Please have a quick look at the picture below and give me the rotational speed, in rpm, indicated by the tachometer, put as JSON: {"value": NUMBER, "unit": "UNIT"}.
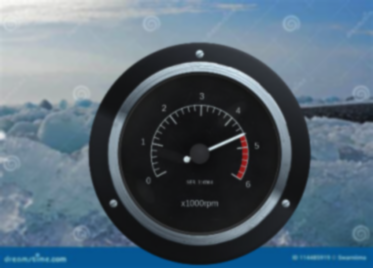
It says {"value": 4600, "unit": "rpm"}
